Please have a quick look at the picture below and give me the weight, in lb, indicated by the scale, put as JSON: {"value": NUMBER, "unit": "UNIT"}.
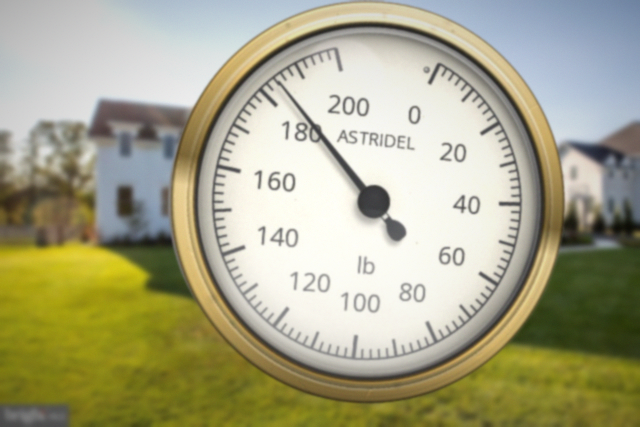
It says {"value": 184, "unit": "lb"}
